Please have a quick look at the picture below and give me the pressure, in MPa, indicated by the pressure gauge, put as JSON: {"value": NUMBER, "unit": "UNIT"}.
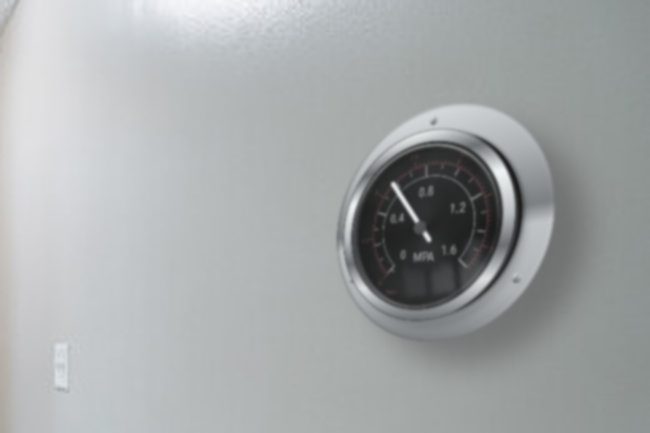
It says {"value": 0.6, "unit": "MPa"}
